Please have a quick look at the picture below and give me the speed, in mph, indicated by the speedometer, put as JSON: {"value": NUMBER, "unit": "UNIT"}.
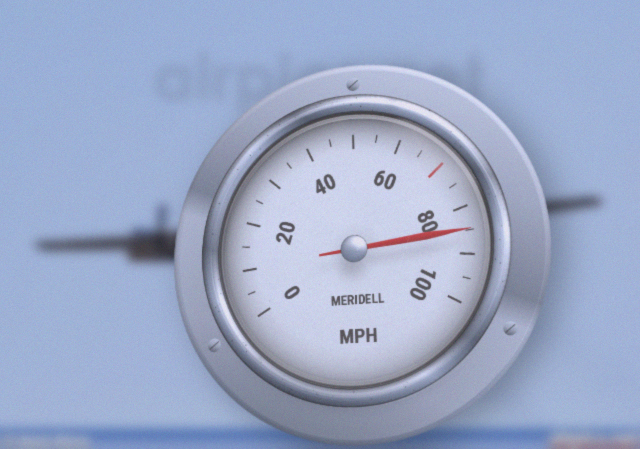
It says {"value": 85, "unit": "mph"}
